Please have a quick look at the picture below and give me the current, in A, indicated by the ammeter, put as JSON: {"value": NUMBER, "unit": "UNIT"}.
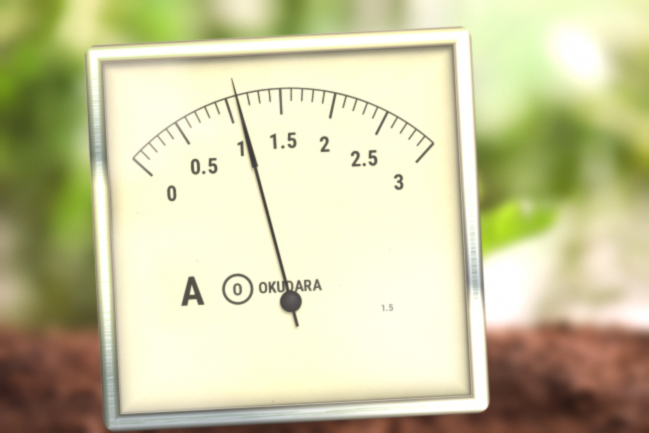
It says {"value": 1.1, "unit": "A"}
